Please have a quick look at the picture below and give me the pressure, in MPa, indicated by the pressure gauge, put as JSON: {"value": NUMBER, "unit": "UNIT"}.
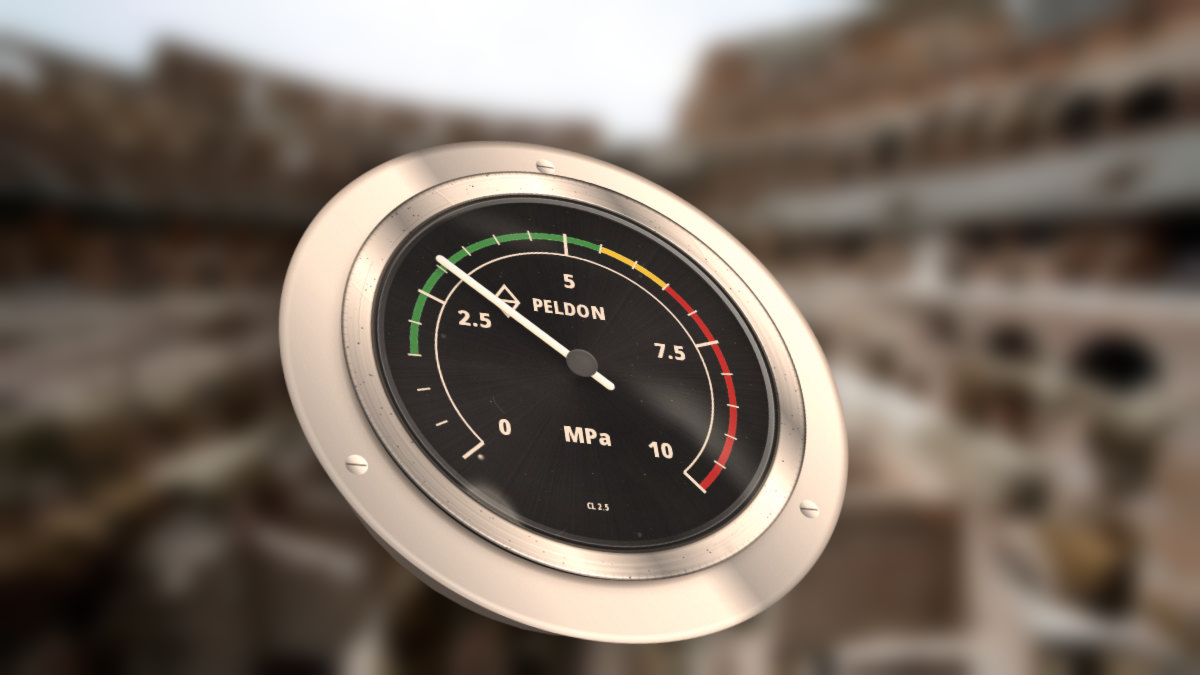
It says {"value": 3, "unit": "MPa"}
